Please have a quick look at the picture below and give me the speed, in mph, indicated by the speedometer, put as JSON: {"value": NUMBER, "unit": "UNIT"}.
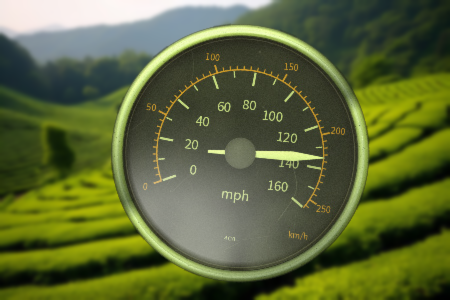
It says {"value": 135, "unit": "mph"}
